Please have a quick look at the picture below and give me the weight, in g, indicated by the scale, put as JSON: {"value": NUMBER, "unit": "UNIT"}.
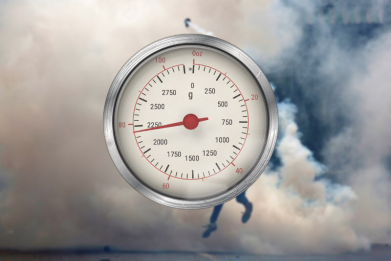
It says {"value": 2200, "unit": "g"}
